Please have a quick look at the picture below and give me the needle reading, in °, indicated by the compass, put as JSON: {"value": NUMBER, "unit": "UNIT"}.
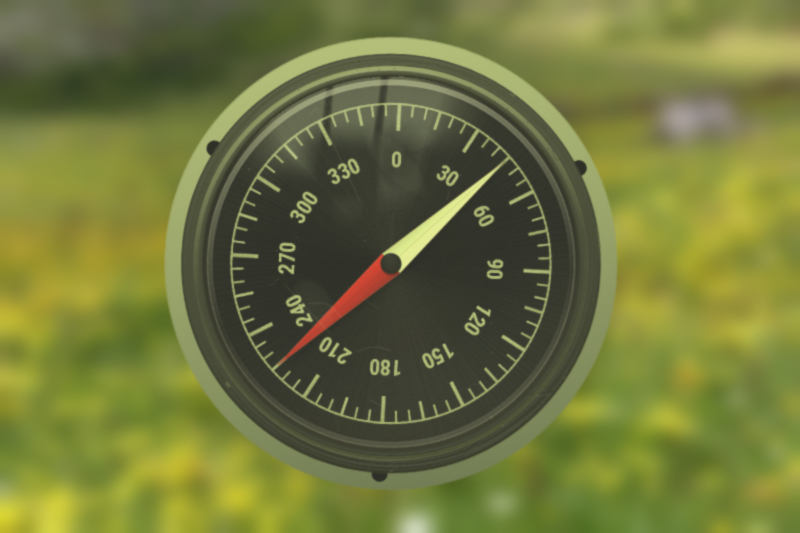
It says {"value": 225, "unit": "°"}
